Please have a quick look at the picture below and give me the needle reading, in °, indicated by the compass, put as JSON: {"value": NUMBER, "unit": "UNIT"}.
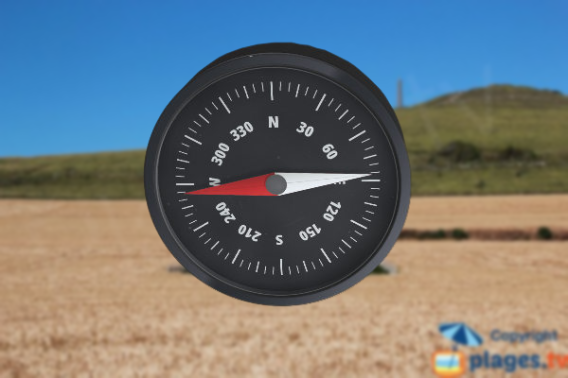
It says {"value": 265, "unit": "°"}
